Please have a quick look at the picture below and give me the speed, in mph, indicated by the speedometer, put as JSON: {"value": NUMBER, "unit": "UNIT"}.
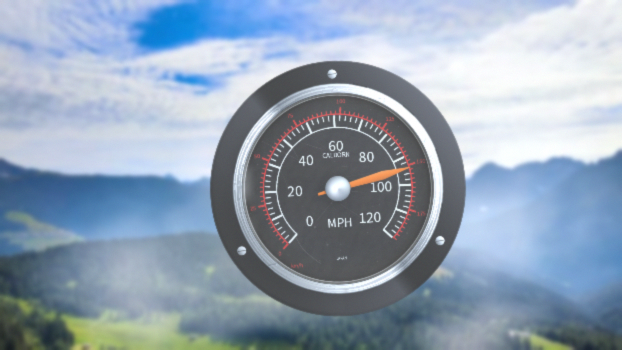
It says {"value": 94, "unit": "mph"}
